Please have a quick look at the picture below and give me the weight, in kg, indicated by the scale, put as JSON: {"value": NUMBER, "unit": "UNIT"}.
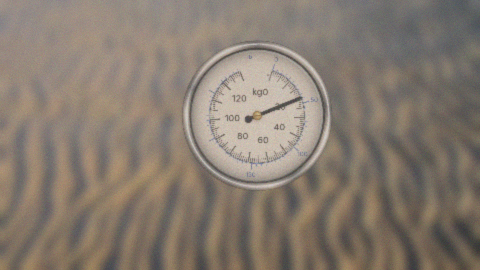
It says {"value": 20, "unit": "kg"}
